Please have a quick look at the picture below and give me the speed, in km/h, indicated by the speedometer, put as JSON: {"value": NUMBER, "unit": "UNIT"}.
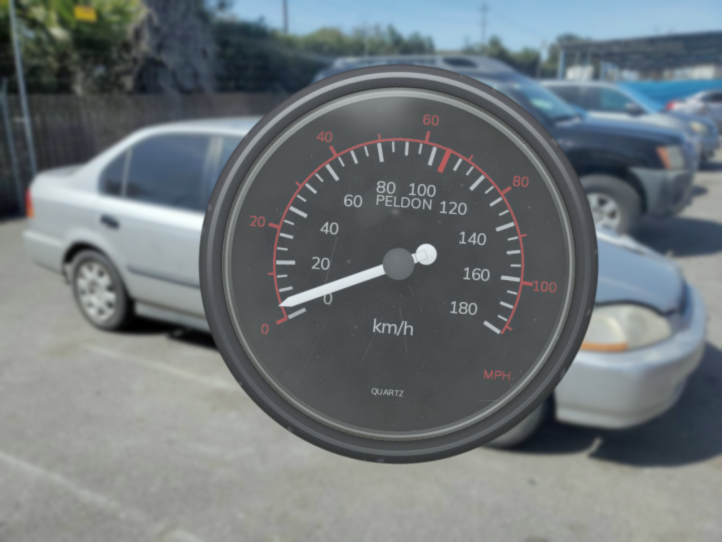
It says {"value": 5, "unit": "km/h"}
